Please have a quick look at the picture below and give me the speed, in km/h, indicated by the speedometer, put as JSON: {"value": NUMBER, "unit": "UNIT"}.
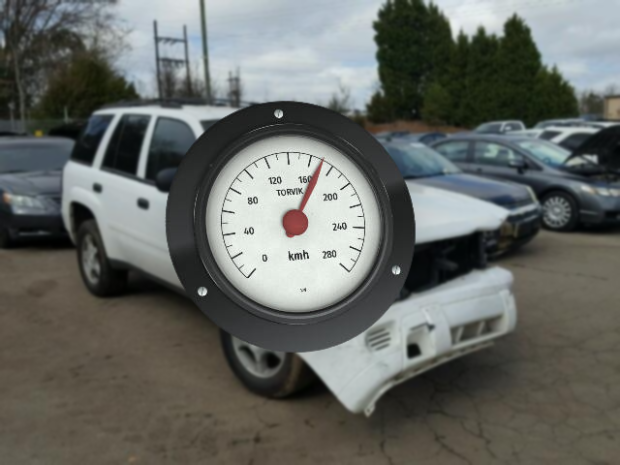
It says {"value": 170, "unit": "km/h"}
